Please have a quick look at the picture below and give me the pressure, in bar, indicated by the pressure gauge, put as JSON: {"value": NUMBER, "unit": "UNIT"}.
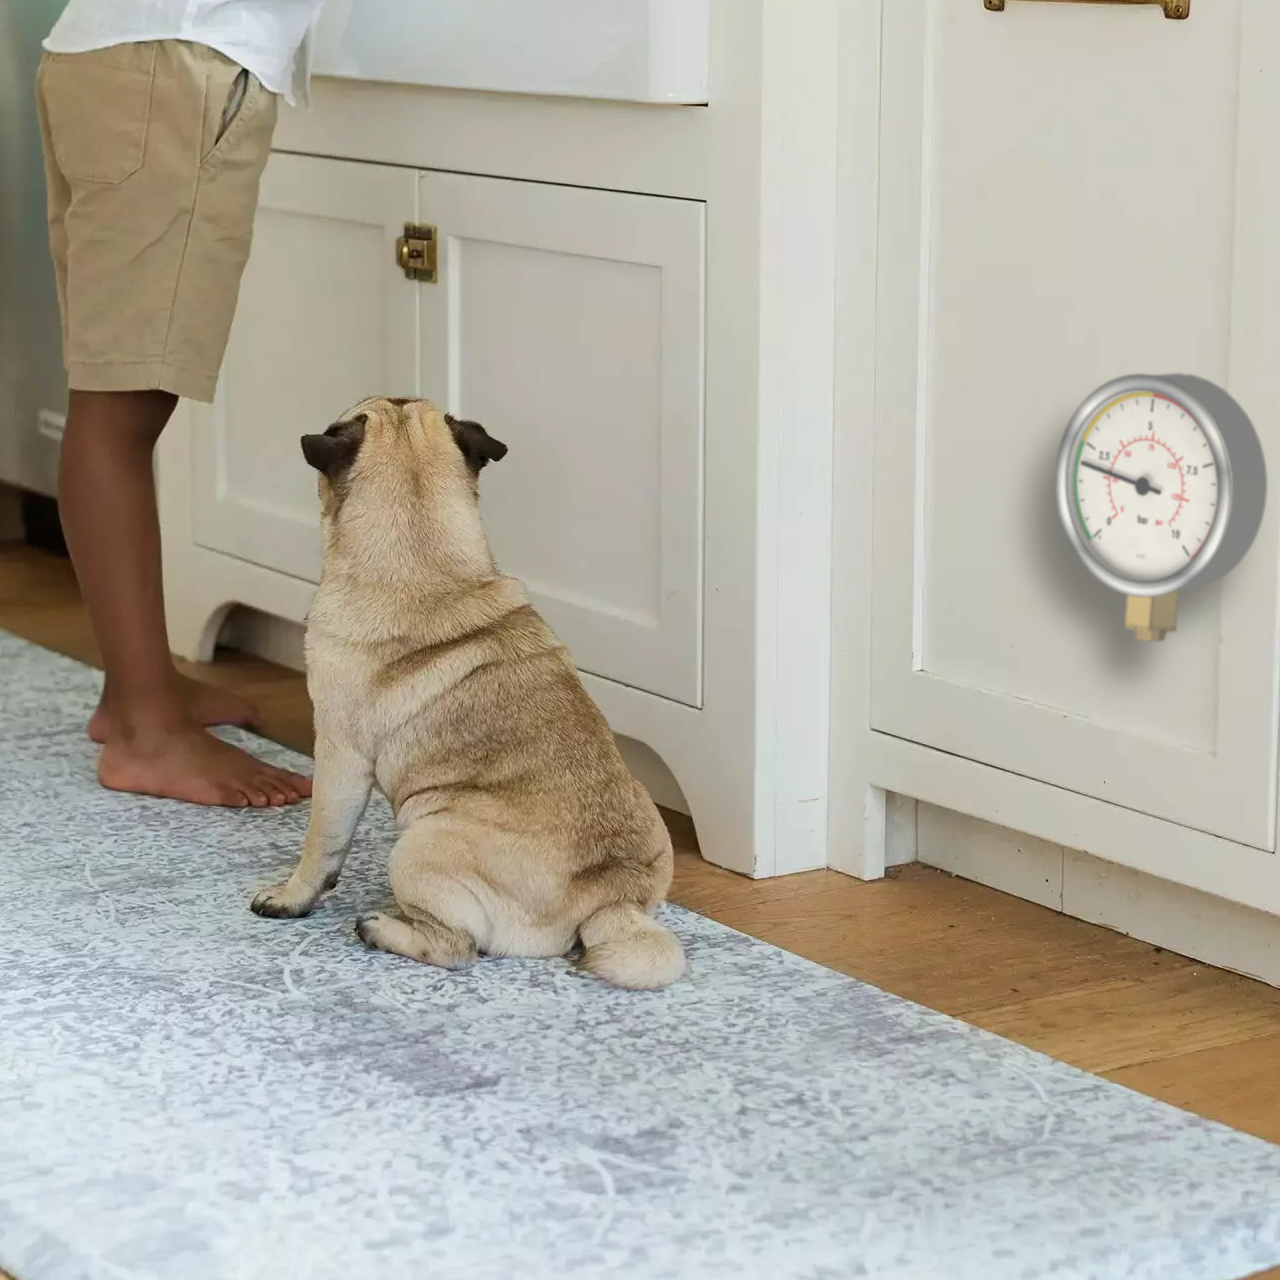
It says {"value": 2, "unit": "bar"}
